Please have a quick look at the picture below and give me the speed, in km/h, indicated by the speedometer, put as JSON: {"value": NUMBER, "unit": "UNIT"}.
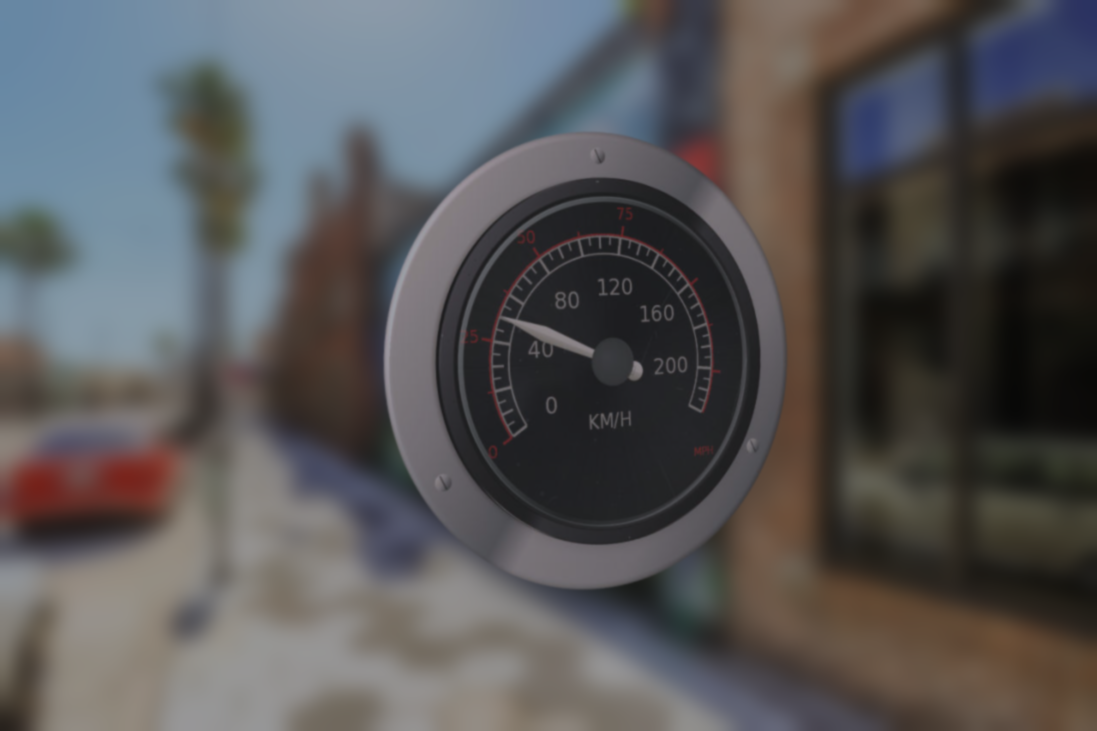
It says {"value": 50, "unit": "km/h"}
